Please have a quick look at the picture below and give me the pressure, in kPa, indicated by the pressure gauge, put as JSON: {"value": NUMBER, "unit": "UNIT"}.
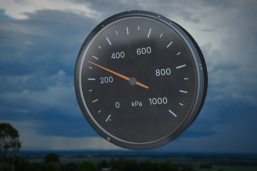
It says {"value": 275, "unit": "kPa"}
